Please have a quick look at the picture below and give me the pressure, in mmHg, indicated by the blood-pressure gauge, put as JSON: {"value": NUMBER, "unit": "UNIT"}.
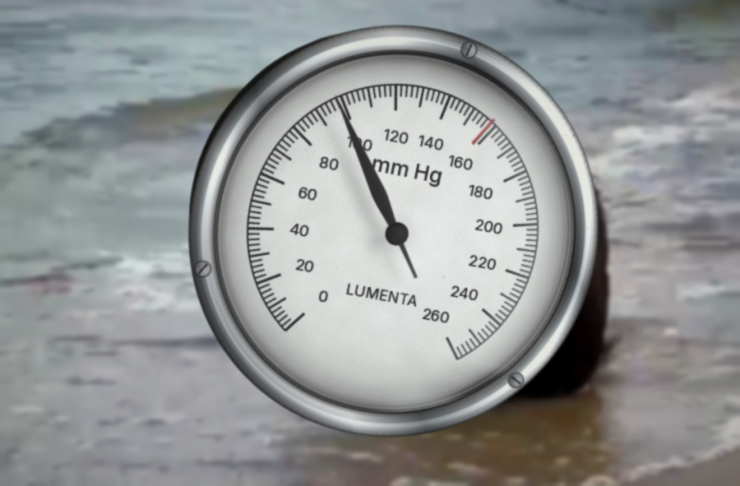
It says {"value": 98, "unit": "mmHg"}
